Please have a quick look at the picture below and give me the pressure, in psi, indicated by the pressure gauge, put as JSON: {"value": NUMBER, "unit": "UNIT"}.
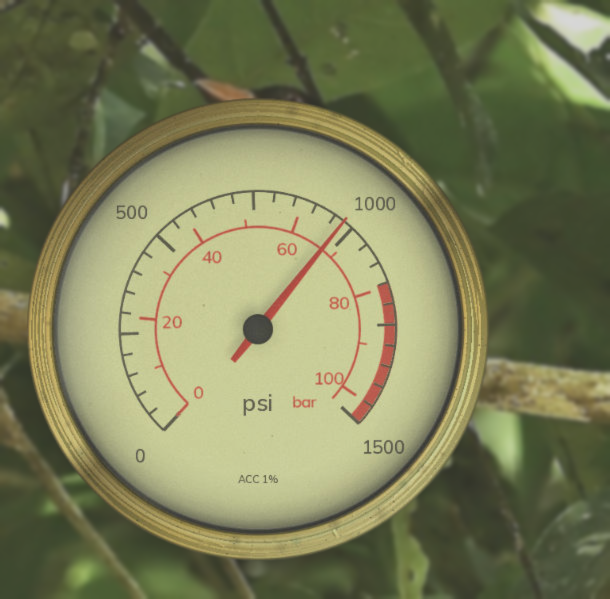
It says {"value": 975, "unit": "psi"}
